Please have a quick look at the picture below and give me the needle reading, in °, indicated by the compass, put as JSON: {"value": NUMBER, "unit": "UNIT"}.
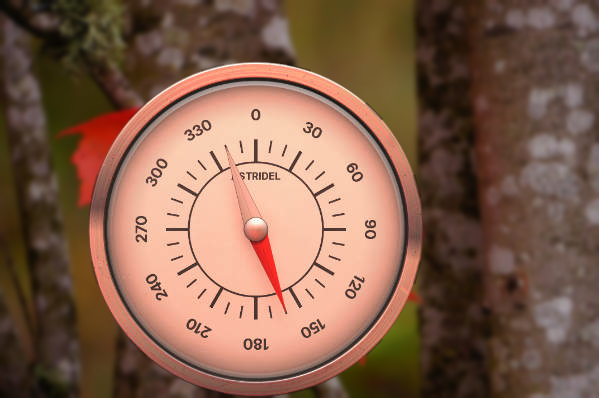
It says {"value": 160, "unit": "°"}
